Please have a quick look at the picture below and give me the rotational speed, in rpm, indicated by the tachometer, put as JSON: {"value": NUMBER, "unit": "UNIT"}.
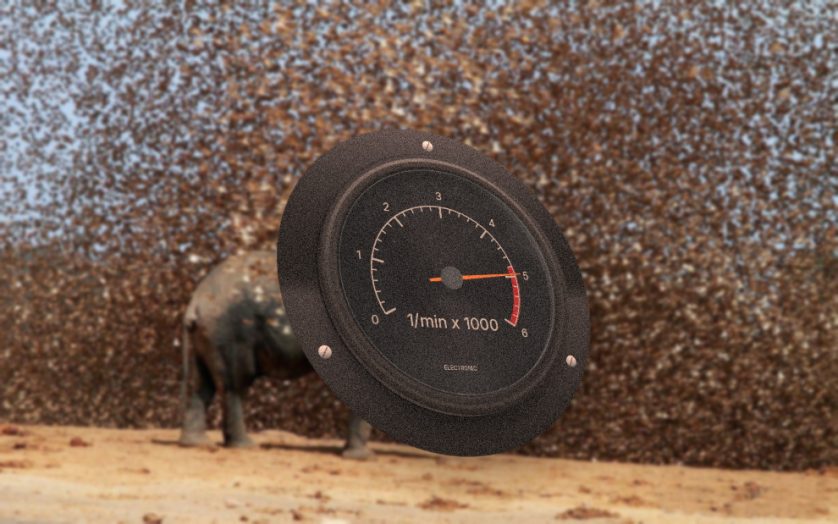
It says {"value": 5000, "unit": "rpm"}
